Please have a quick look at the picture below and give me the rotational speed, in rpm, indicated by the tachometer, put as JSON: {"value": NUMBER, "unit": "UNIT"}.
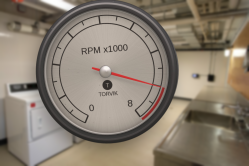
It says {"value": 7000, "unit": "rpm"}
